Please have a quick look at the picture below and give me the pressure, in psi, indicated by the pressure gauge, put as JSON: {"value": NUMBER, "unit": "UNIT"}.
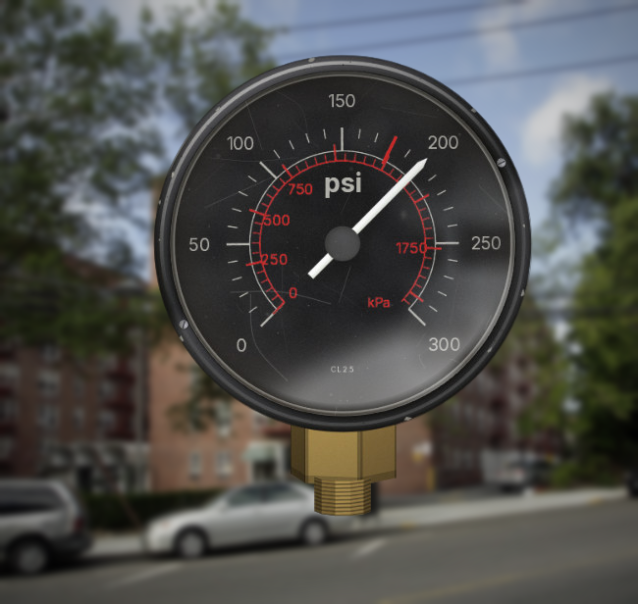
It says {"value": 200, "unit": "psi"}
